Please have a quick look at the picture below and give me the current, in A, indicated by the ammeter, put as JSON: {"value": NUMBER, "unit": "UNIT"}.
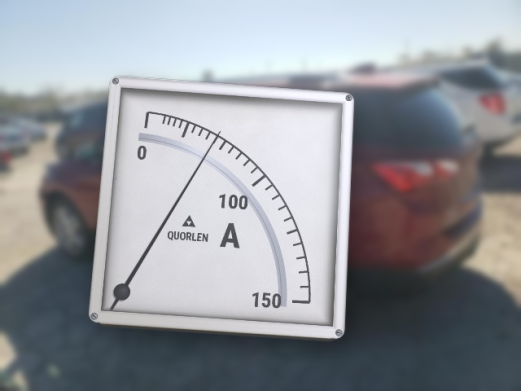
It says {"value": 70, "unit": "A"}
